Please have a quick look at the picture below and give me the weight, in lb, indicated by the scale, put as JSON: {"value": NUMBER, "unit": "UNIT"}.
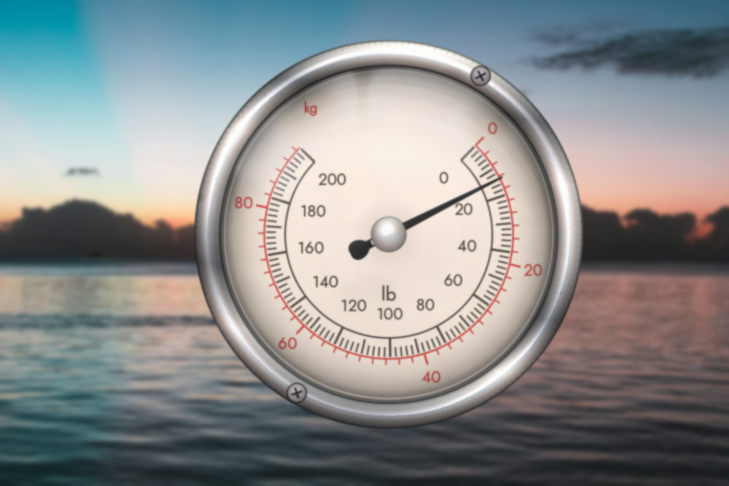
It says {"value": 14, "unit": "lb"}
